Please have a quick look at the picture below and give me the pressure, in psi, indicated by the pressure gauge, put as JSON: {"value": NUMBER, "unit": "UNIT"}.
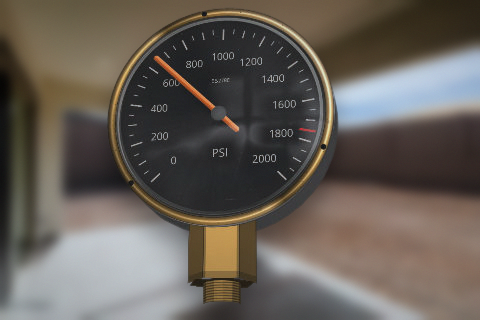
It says {"value": 650, "unit": "psi"}
